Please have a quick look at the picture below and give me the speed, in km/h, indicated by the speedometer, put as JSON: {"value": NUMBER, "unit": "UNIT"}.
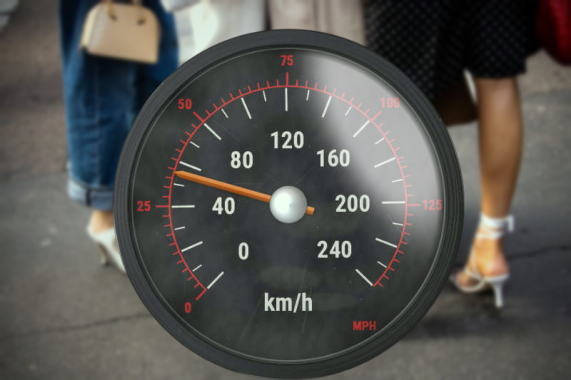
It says {"value": 55, "unit": "km/h"}
